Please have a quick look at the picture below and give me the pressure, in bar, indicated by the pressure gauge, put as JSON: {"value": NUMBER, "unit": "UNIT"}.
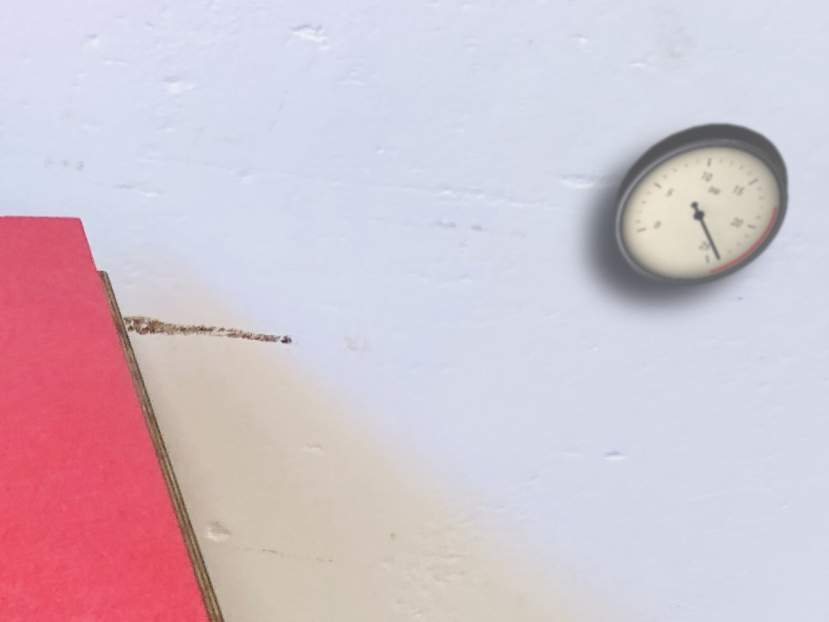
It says {"value": 24, "unit": "bar"}
